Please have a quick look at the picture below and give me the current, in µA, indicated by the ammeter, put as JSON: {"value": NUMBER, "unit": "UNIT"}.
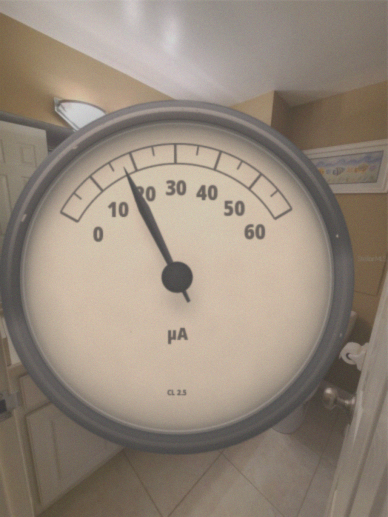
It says {"value": 17.5, "unit": "µA"}
